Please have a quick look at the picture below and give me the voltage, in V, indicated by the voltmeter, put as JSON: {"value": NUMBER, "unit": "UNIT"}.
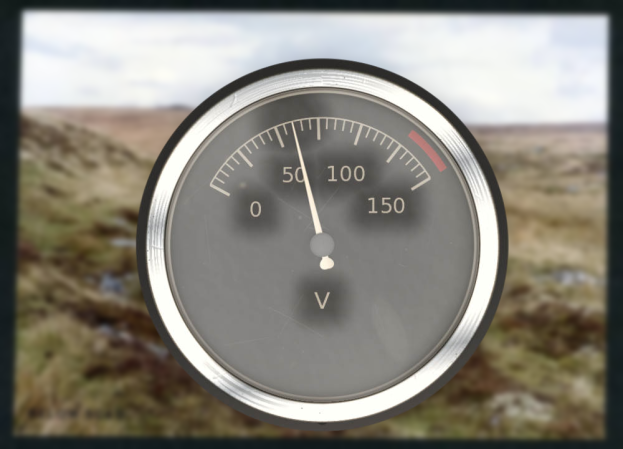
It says {"value": 60, "unit": "V"}
